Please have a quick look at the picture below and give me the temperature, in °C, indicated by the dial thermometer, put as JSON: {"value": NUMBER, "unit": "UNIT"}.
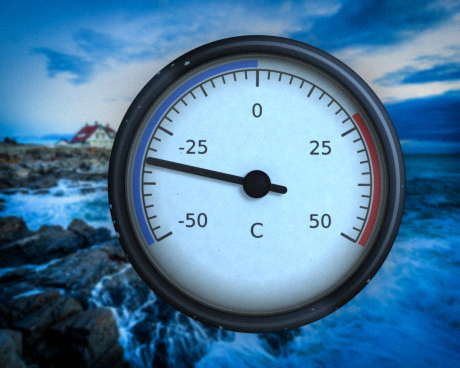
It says {"value": -32.5, "unit": "°C"}
